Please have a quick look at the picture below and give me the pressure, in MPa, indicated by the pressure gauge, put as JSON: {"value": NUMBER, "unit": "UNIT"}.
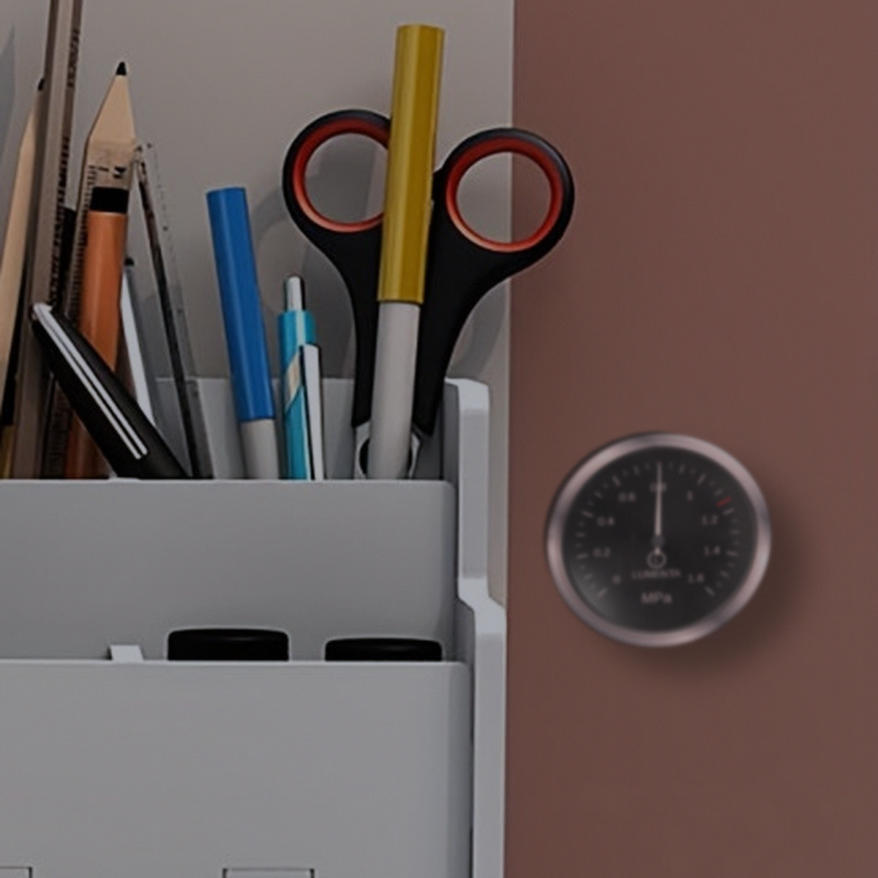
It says {"value": 0.8, "unit": "MPa"}
